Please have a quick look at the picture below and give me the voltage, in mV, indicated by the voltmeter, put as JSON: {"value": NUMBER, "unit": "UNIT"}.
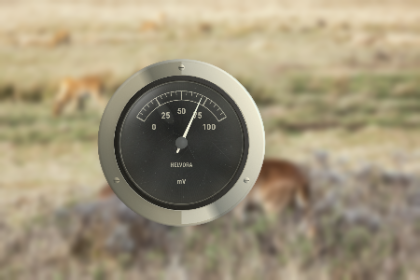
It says {"value": 70, "unit": "mV"}
